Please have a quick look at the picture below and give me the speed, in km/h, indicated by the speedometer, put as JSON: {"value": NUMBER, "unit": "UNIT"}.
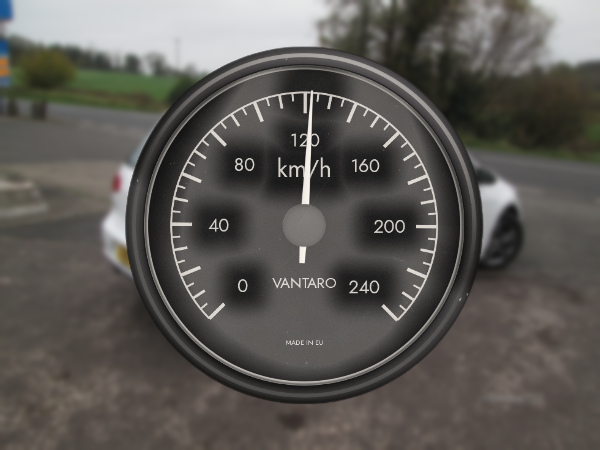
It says {"value": 122.5, "unit": "km/h"}
